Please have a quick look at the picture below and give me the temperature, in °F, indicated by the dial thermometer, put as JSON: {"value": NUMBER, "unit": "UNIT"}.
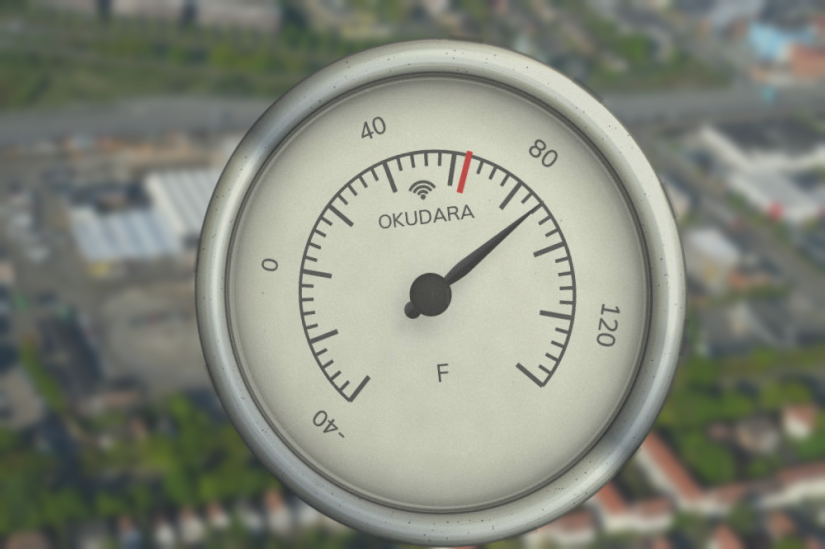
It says {"value": 88, "unit": "°F"}
